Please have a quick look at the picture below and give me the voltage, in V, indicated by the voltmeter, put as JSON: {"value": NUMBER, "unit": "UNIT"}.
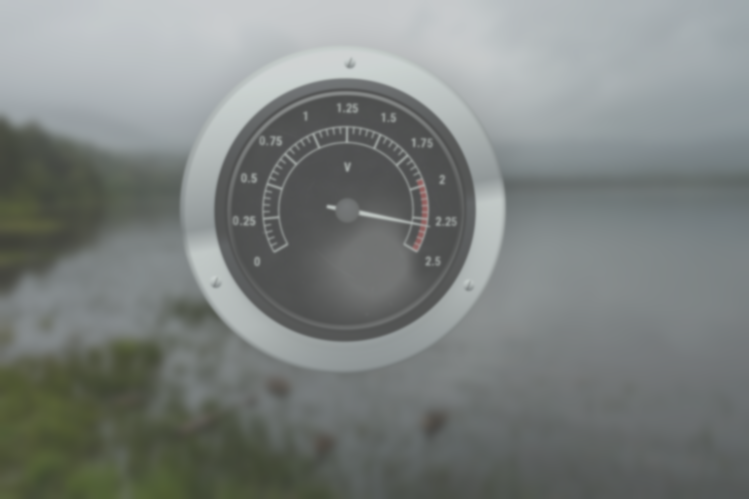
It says {"value": 2.3, "unit": "V"}
